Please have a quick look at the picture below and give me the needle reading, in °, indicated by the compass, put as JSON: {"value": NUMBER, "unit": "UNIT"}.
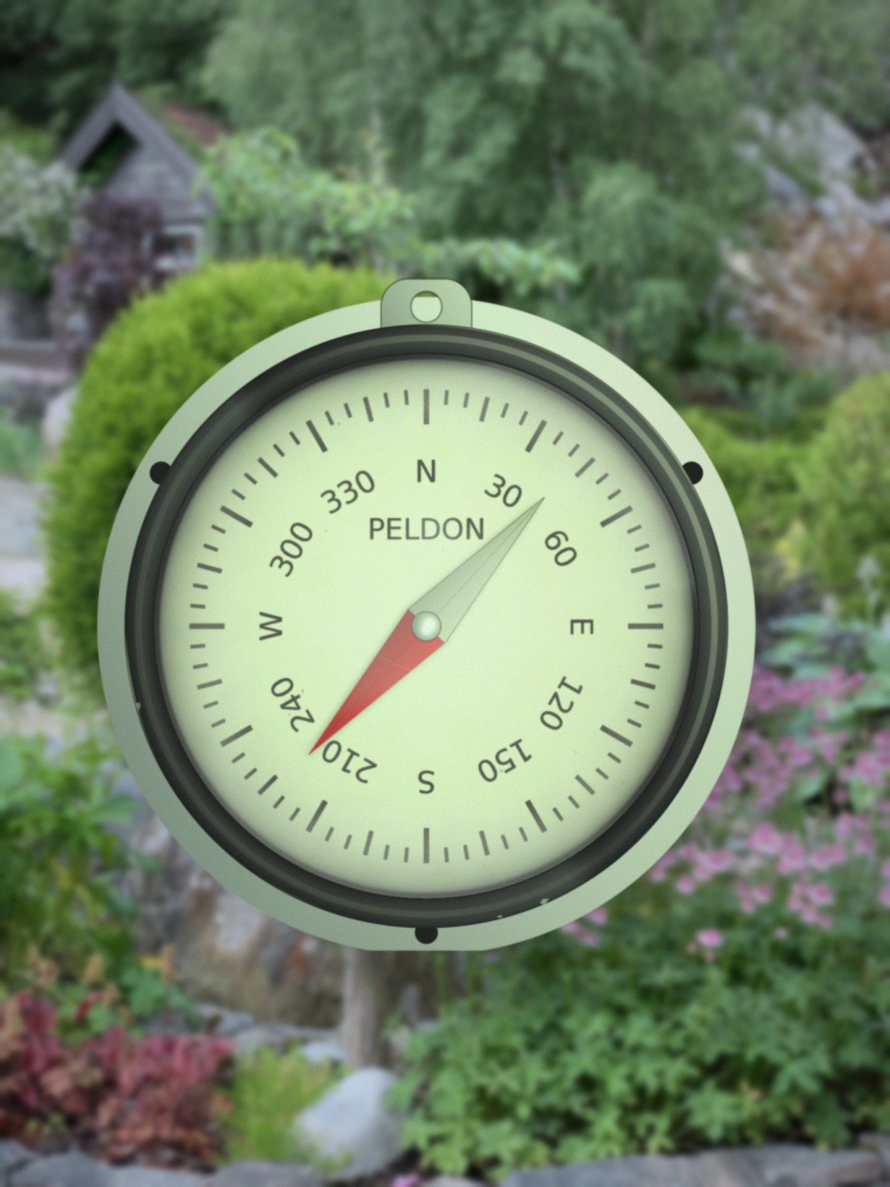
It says {"value": 222.5, "unit": "°"}
